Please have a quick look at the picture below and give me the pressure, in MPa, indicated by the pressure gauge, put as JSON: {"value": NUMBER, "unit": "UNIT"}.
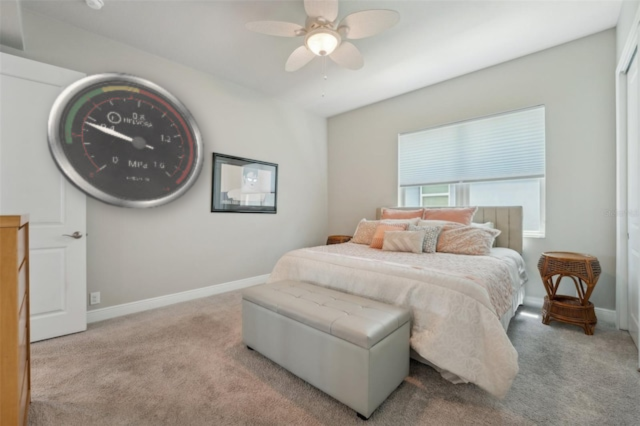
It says {"value": 0.35, "unit": "MPa"}
